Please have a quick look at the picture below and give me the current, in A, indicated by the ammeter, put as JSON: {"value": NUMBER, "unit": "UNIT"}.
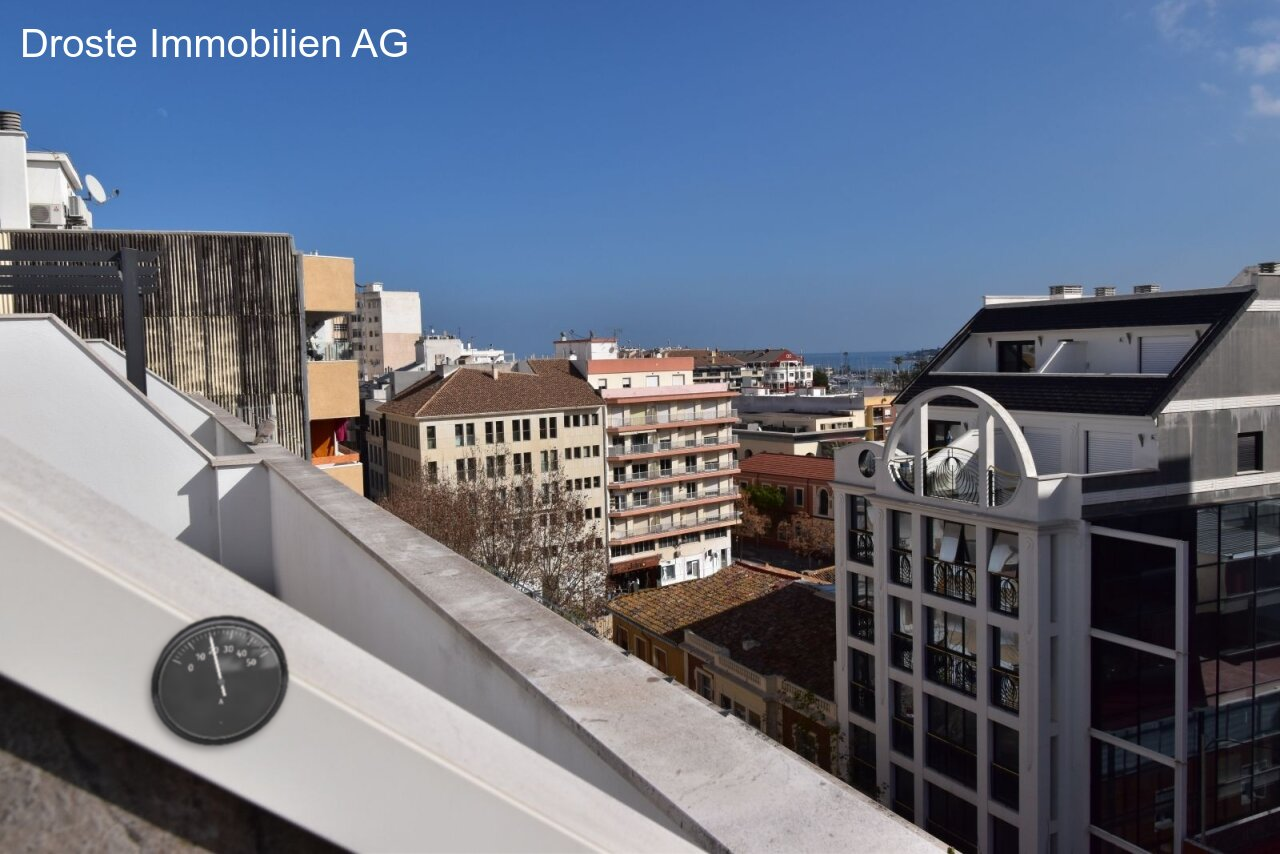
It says {"value": 20, "unit": "A"}
